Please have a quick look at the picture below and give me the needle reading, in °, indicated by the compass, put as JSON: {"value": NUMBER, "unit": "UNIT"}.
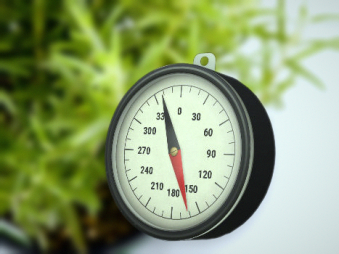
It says {"value": 160, "unit": "°"}
